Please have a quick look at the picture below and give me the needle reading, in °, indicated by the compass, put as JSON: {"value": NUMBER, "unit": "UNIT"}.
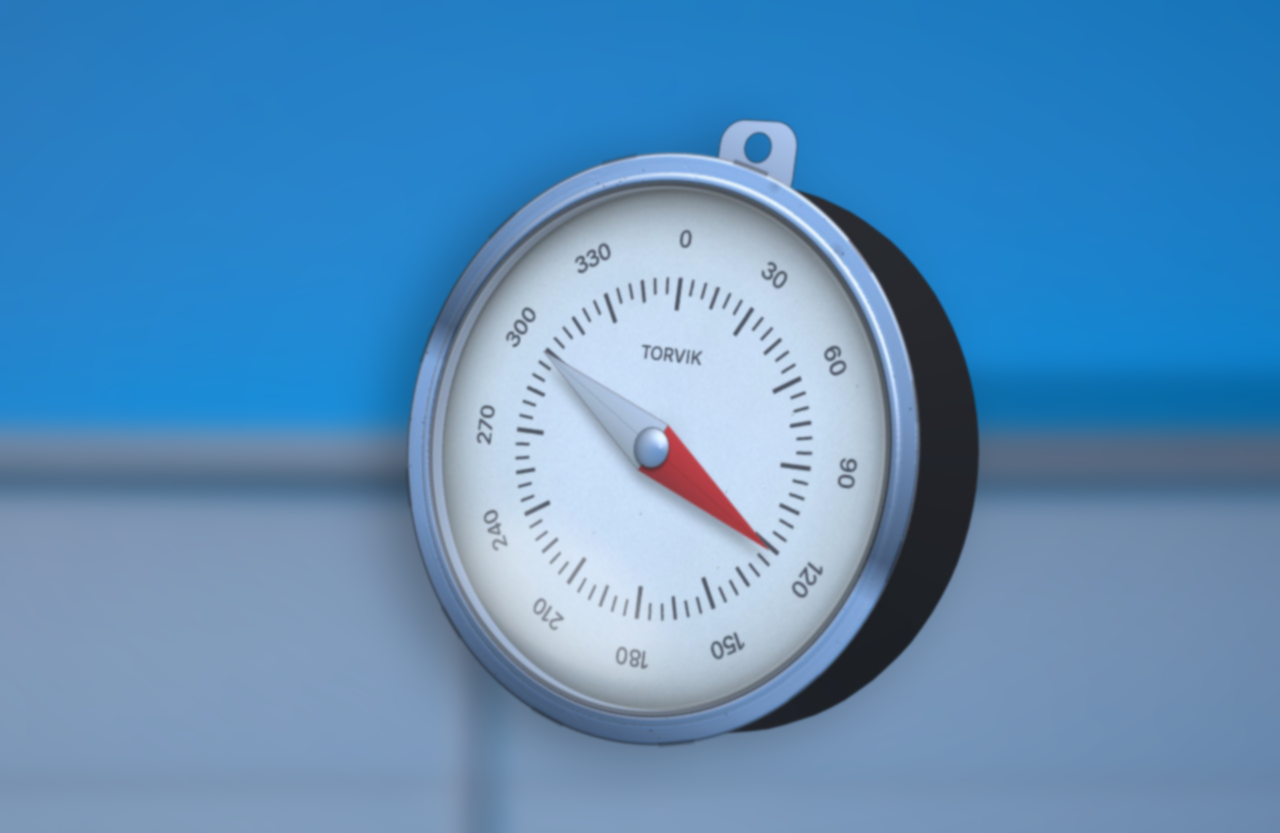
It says {"value": 120, "unit": "°"}
